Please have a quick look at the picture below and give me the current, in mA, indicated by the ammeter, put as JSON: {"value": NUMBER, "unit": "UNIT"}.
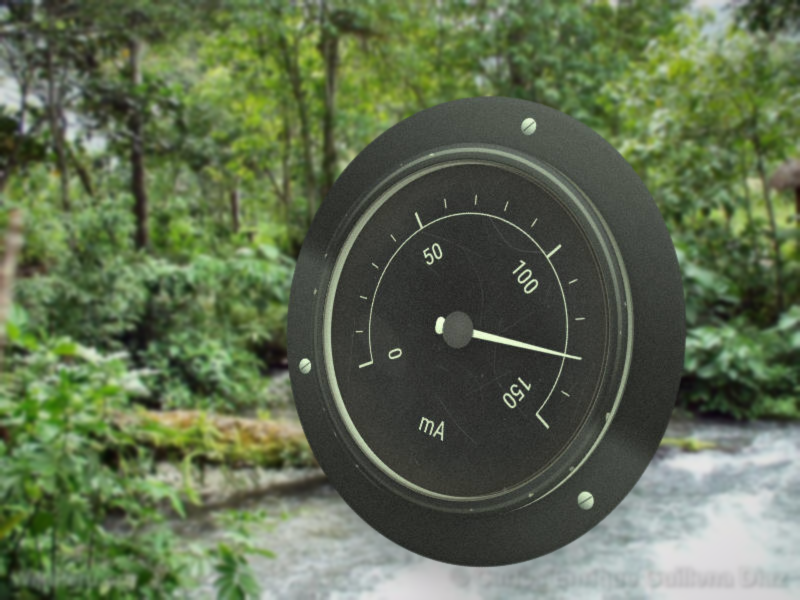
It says {"value": 130, "unit": "mA"}
